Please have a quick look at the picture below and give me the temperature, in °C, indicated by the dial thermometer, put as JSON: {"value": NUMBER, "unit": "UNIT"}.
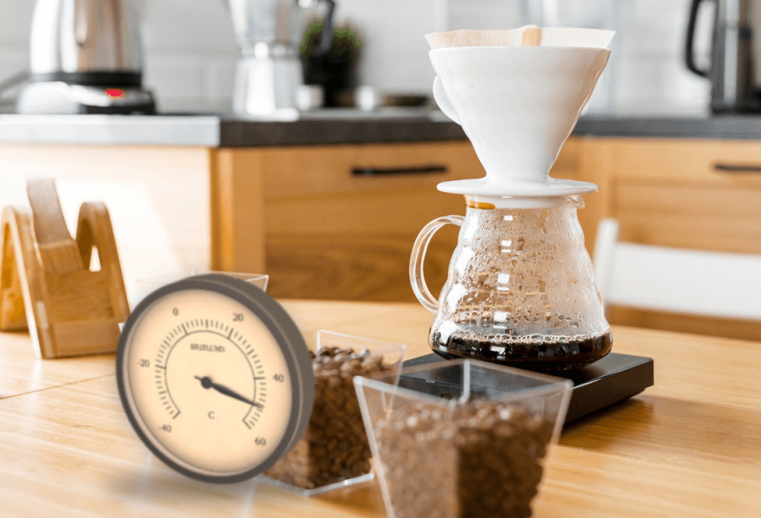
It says {"value": 50, "unit": "°C"}
